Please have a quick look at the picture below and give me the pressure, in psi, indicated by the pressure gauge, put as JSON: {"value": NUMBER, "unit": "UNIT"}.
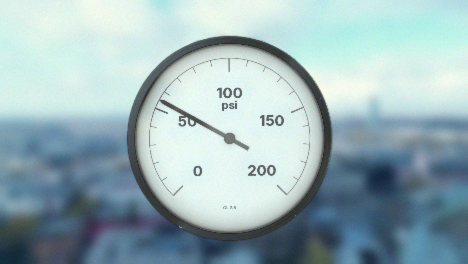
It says {"value": 55, "unit": "psi"}
